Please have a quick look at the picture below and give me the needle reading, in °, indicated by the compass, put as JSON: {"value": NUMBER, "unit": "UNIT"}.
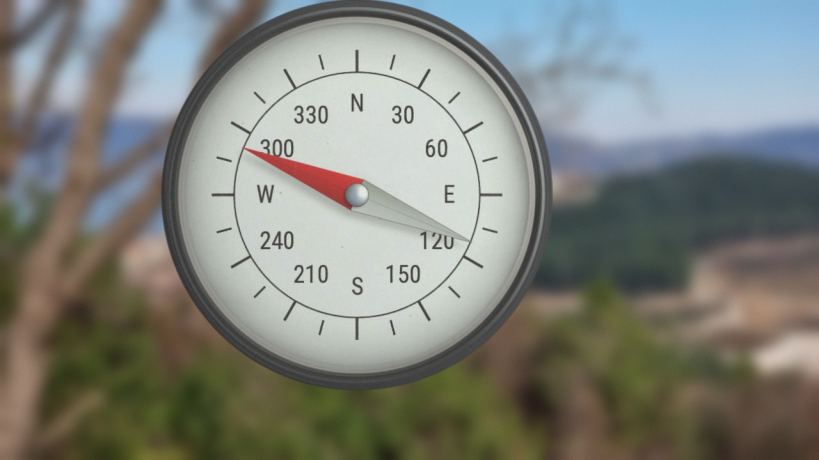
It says {"value": 292.5, "unit": "°"}
